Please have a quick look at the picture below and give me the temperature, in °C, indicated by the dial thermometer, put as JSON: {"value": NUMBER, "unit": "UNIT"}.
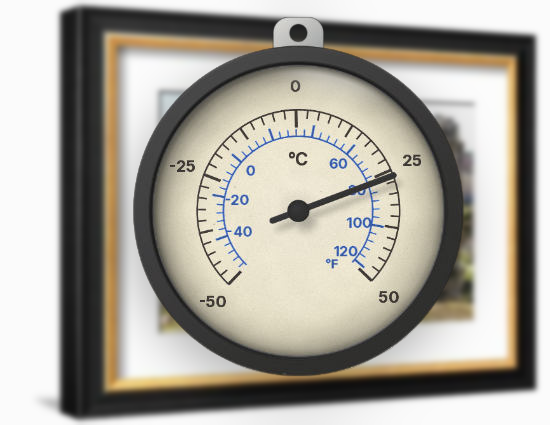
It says {"value": 26.25, "unit": "°C"}
